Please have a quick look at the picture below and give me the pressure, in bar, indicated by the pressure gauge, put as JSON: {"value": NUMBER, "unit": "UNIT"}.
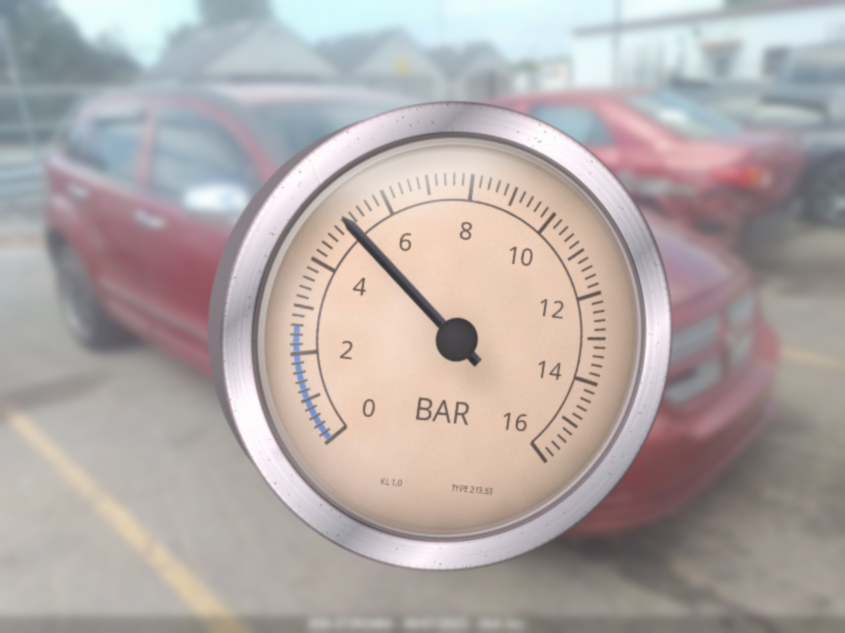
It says {"value": 5, "unit": "bar"}
